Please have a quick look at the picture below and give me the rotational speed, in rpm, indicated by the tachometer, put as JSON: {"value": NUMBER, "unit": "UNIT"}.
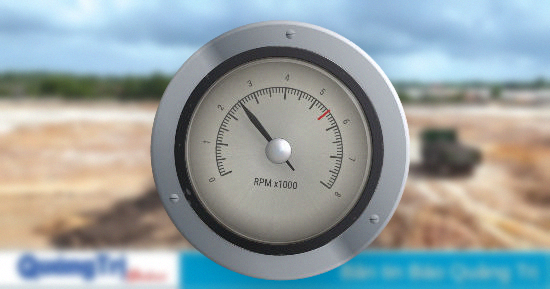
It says {"value": 2500, "unit": "rpm"}
